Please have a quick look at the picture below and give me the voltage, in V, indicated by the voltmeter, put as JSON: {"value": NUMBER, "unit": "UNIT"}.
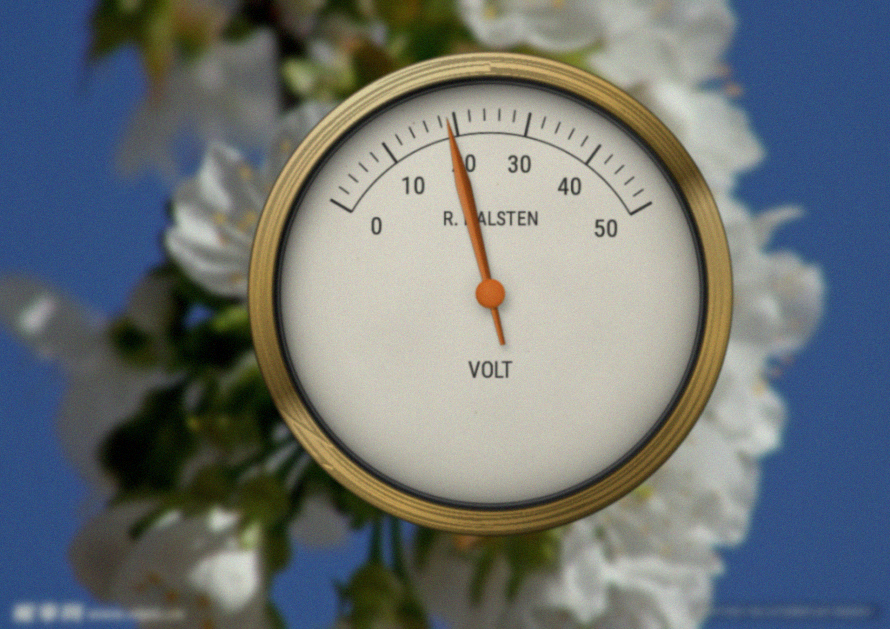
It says {"value": 19, "unit": "V"}
